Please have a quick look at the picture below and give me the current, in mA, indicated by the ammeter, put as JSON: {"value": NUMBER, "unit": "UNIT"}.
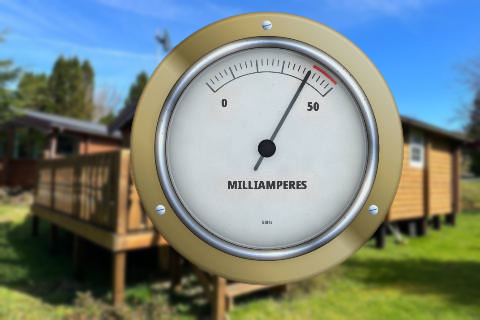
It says {"value": 40, "unit": "mA"}
